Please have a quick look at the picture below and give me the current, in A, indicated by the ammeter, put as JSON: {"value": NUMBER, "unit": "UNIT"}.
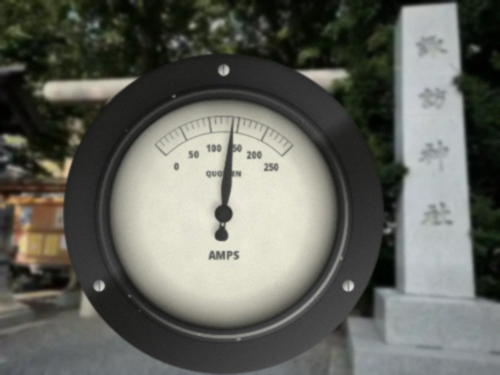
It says {"value": 140, "unit": "A"}
